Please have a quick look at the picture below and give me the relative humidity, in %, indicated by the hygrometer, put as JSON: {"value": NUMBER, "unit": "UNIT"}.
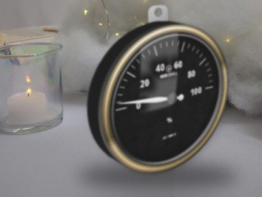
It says {"value": 4, "unit": "%"}
